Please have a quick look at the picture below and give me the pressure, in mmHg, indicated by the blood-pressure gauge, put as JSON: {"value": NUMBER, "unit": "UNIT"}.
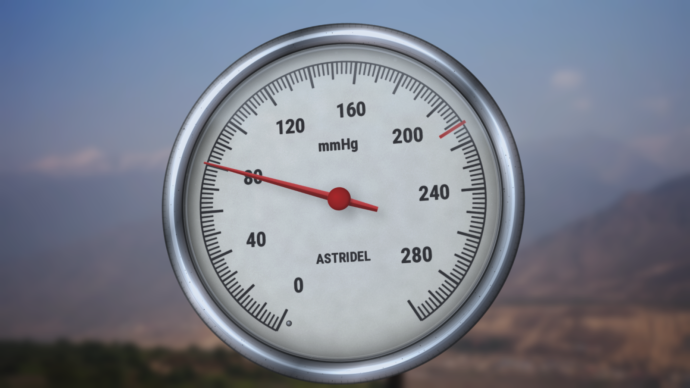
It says {"value": 80, "unit": "mmHg"}
